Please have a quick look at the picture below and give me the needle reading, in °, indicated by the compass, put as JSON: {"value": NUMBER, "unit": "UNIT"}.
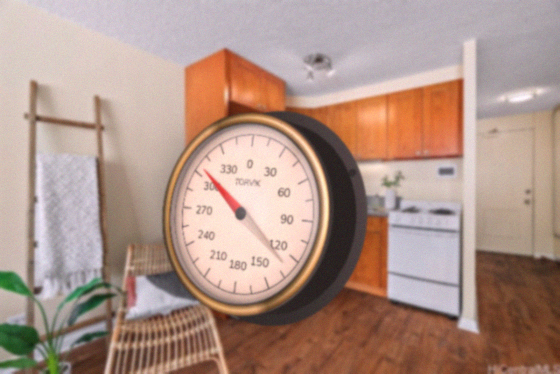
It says {"value": 307.5, "unit": "°"}
